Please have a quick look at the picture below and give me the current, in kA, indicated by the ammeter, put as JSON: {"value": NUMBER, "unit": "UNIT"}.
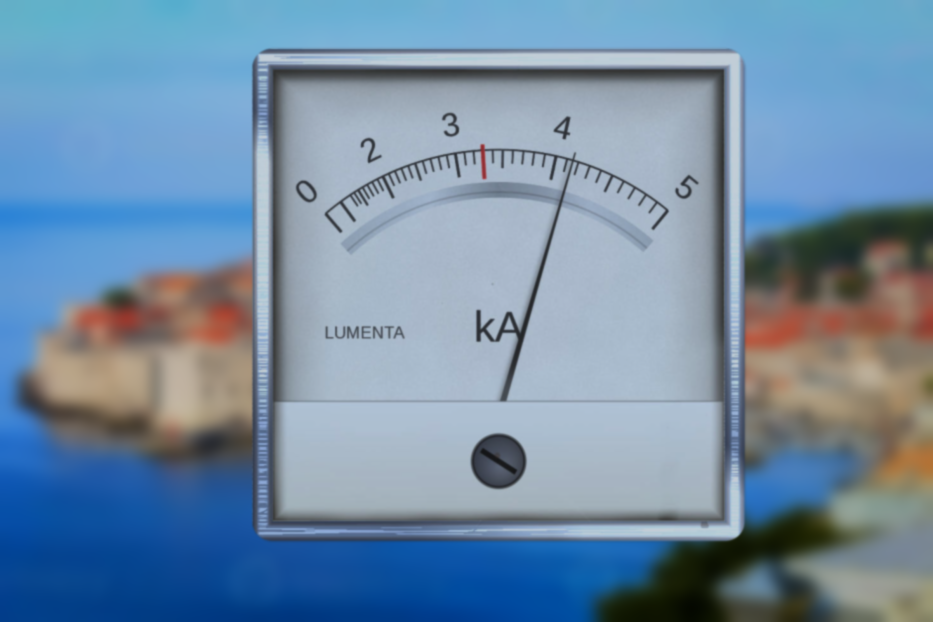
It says {"value": 4.15, "unit": "kA"}
